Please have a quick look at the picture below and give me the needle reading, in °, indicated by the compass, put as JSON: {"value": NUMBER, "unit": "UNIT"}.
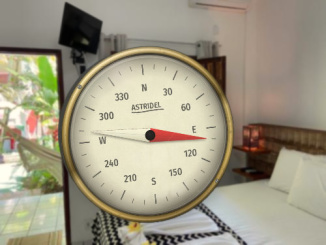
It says {"value": 100, "unit": "°"}
